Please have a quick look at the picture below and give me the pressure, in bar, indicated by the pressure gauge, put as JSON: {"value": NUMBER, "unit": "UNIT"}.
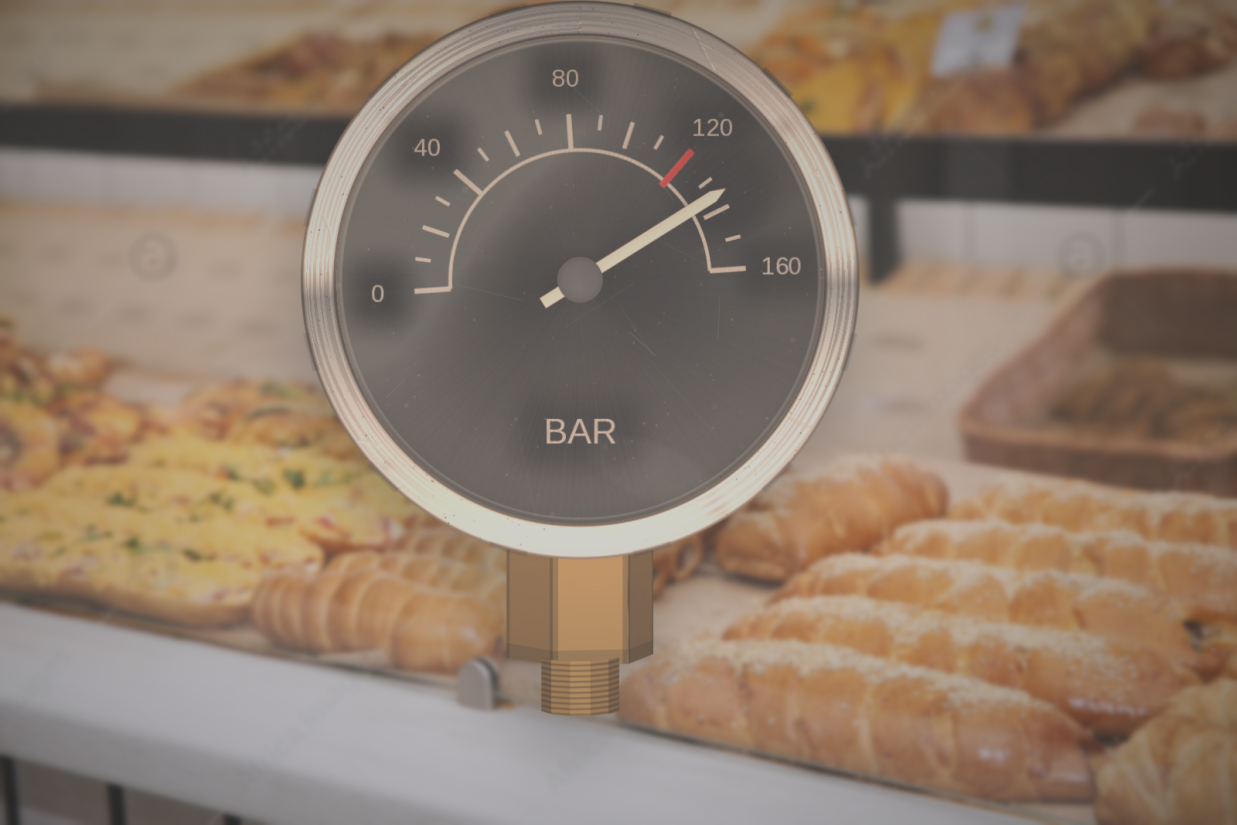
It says {"value": 135, "unit": "bar"}
